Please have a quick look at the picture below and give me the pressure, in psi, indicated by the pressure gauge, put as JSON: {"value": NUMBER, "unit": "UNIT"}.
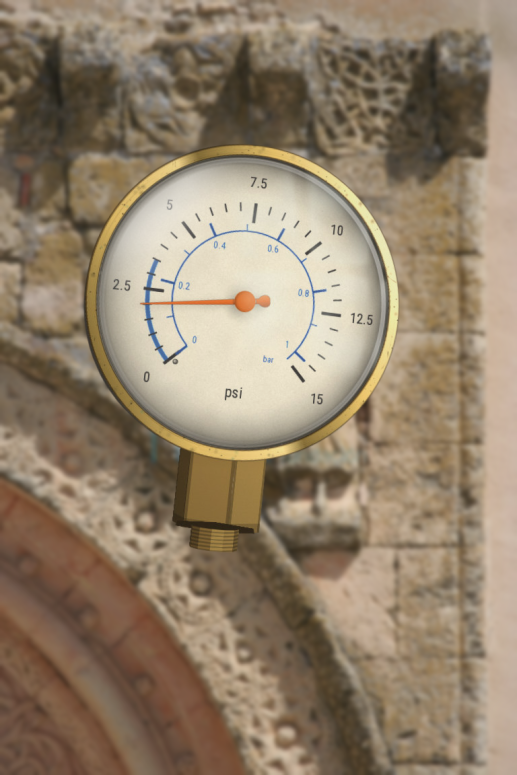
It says {"value": 2, "unit": "psi"}
